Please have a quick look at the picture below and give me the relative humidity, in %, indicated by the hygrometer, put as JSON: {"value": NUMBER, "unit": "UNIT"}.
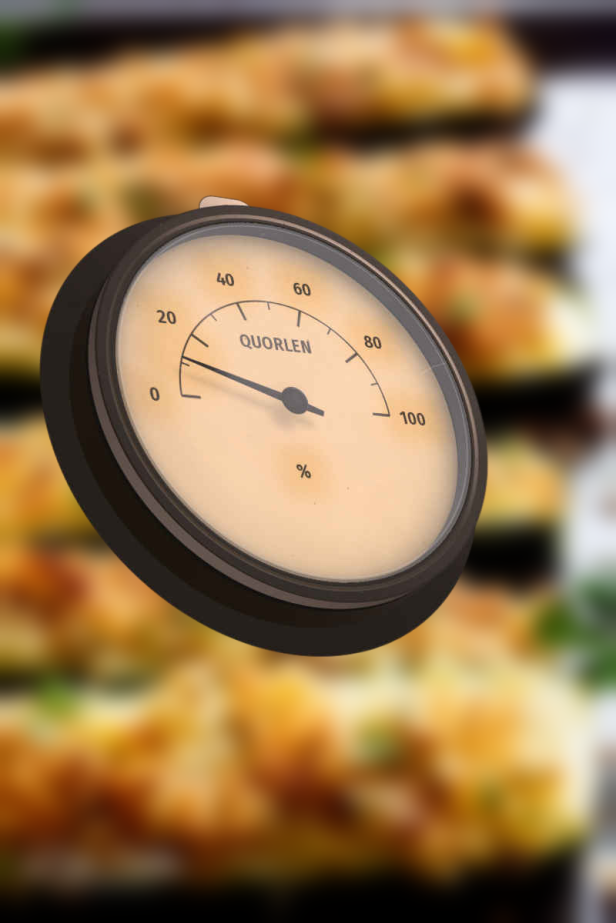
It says {"value": 10, "unit": "%"}
